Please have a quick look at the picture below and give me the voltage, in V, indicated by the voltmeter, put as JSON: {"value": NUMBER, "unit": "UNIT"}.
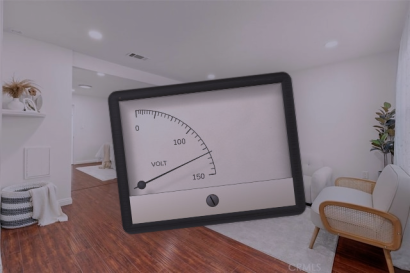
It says {"value": 130, "unit": "V"}
